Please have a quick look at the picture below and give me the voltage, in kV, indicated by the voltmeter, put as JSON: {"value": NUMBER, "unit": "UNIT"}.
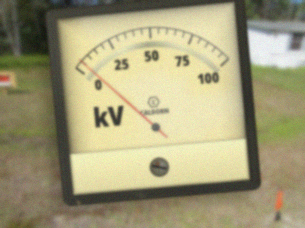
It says {"value": 5, "unit": "kV"}
